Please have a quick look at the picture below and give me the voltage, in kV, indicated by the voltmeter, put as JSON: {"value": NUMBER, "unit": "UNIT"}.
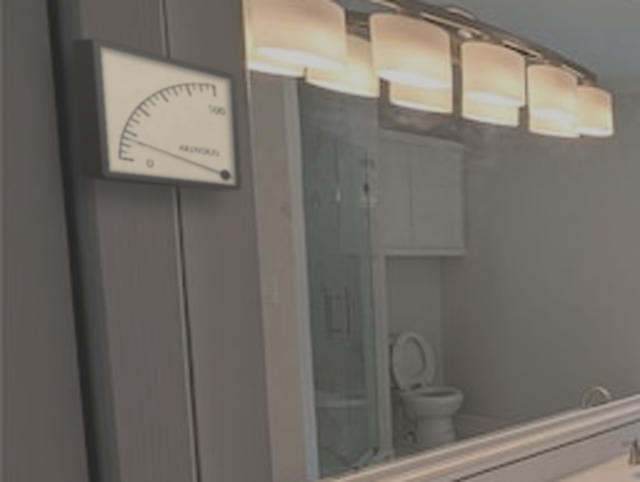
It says {"value": 15, "unit": "kV"}
